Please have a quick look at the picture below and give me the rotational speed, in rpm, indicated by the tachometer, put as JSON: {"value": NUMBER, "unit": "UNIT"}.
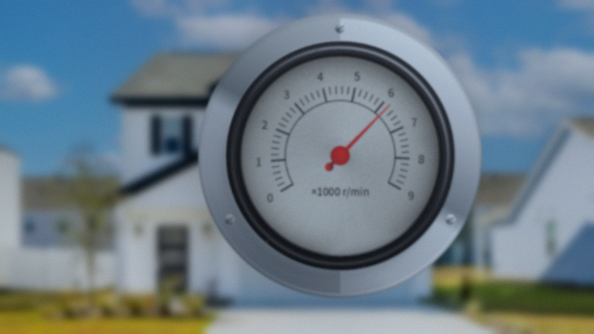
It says {"value": 6200, "unit": "rpm"}
